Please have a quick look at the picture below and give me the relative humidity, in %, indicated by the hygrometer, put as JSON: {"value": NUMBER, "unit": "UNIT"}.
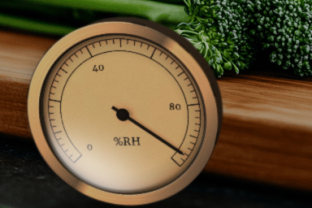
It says {"value": 96, "unit": "%"}
